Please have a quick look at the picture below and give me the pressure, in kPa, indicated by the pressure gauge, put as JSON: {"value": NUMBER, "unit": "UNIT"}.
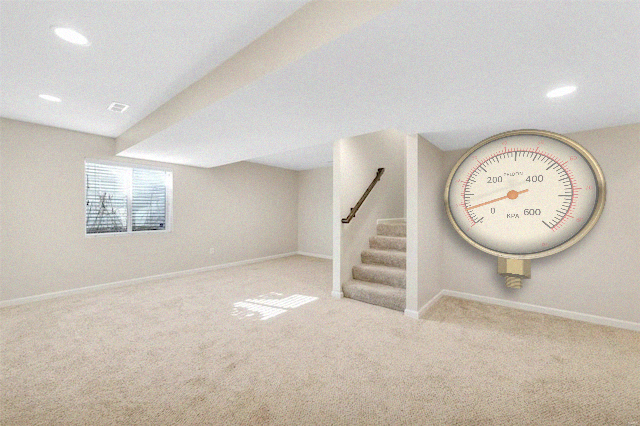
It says {"value": 50, "unit": "kPa"}
